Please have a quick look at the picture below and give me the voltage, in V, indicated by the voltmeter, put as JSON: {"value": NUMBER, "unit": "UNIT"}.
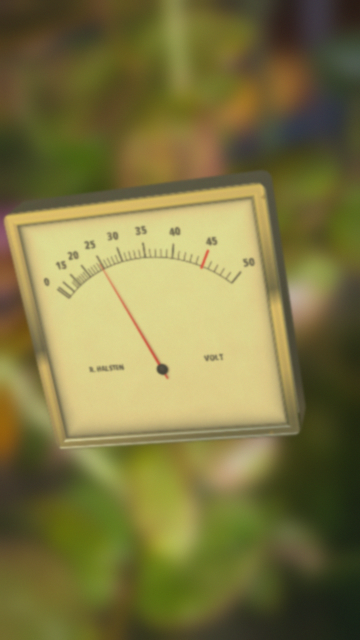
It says {"value": 25, "unit": "V"}
